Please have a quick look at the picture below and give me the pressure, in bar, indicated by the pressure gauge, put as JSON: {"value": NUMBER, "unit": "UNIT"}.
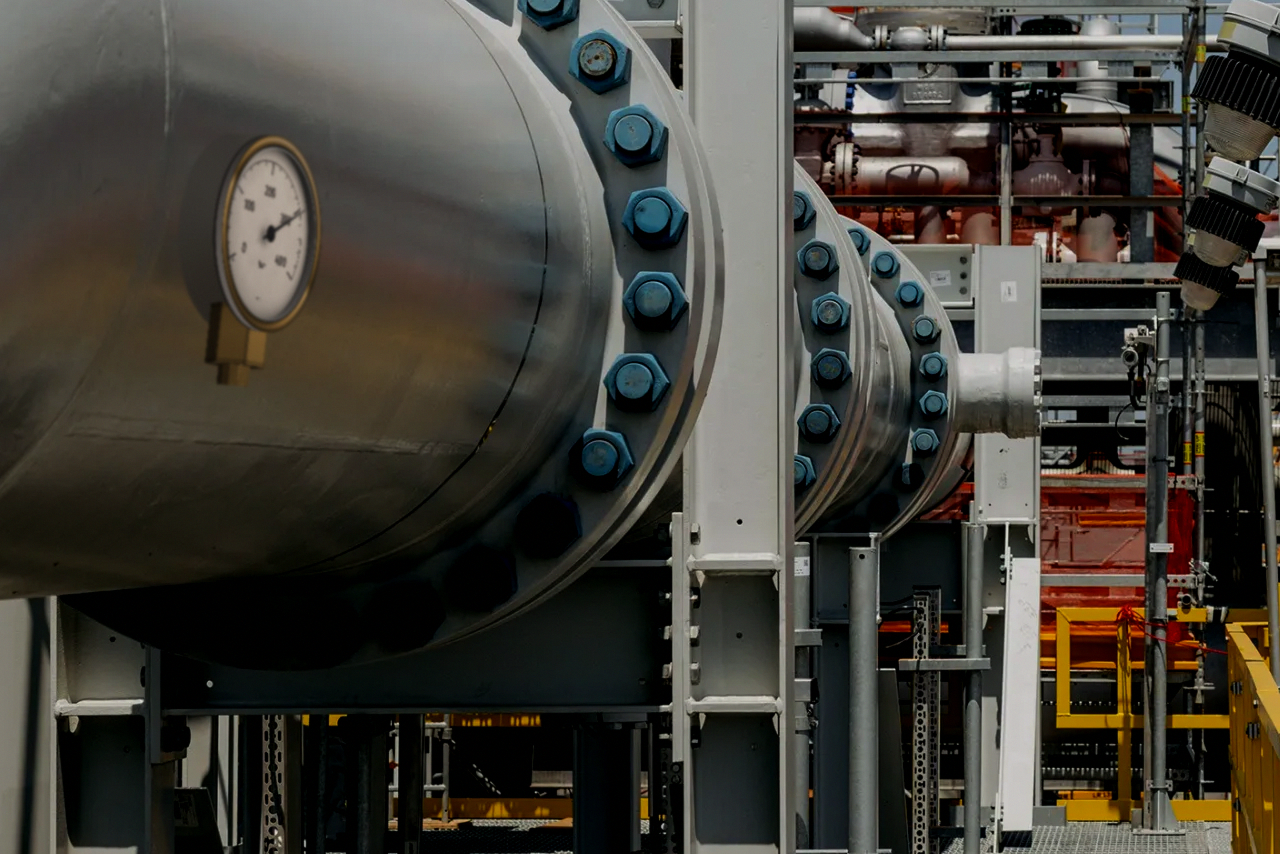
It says {"value": 300, "unit": "bar"}
